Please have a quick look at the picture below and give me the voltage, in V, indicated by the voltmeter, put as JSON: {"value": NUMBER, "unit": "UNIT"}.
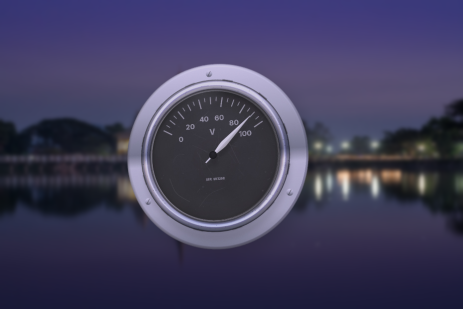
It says {"value": 90, "unit": "V"}
